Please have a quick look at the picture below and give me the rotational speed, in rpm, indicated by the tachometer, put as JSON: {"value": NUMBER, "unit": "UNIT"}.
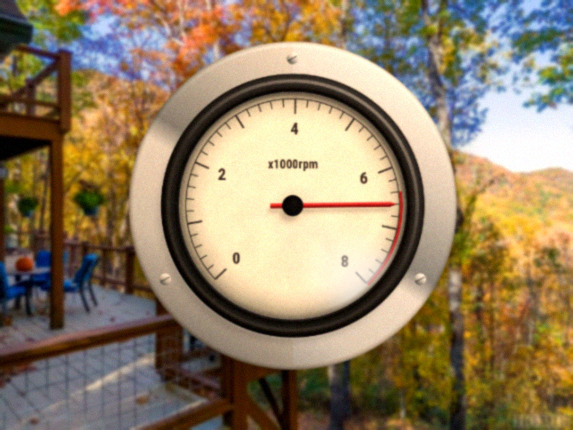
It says {"value": 6600, "unit": "rpm"}
